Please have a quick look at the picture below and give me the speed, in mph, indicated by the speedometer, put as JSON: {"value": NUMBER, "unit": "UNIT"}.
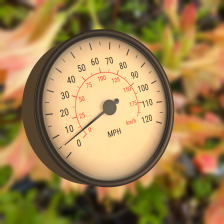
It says {"value": 5, "unit": "mph"}
